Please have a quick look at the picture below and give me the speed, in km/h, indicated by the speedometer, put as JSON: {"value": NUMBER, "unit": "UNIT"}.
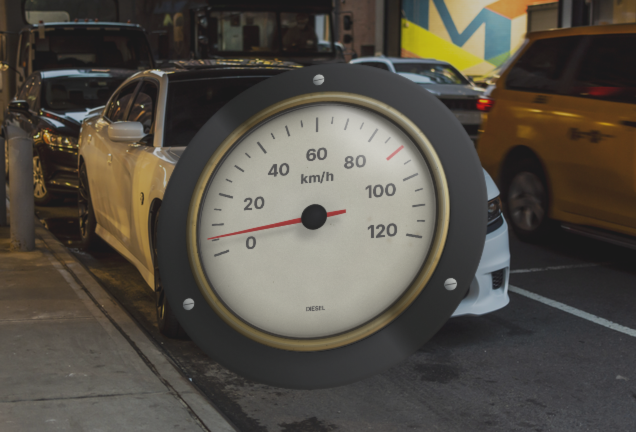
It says {"value": 5, "unit": "km/h"}
